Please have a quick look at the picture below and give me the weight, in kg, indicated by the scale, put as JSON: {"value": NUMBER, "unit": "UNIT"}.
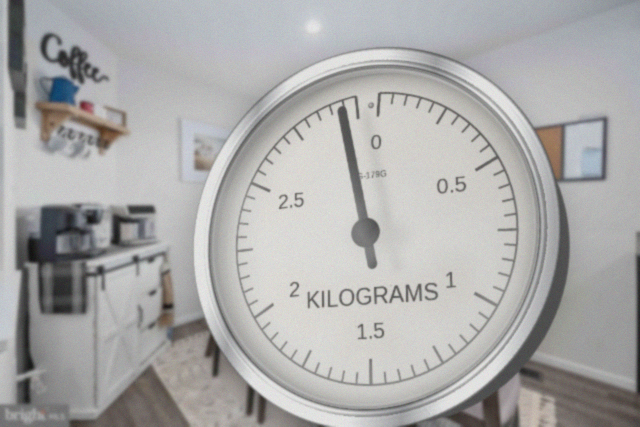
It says {"value": 2.95, "unit": "kg"}
